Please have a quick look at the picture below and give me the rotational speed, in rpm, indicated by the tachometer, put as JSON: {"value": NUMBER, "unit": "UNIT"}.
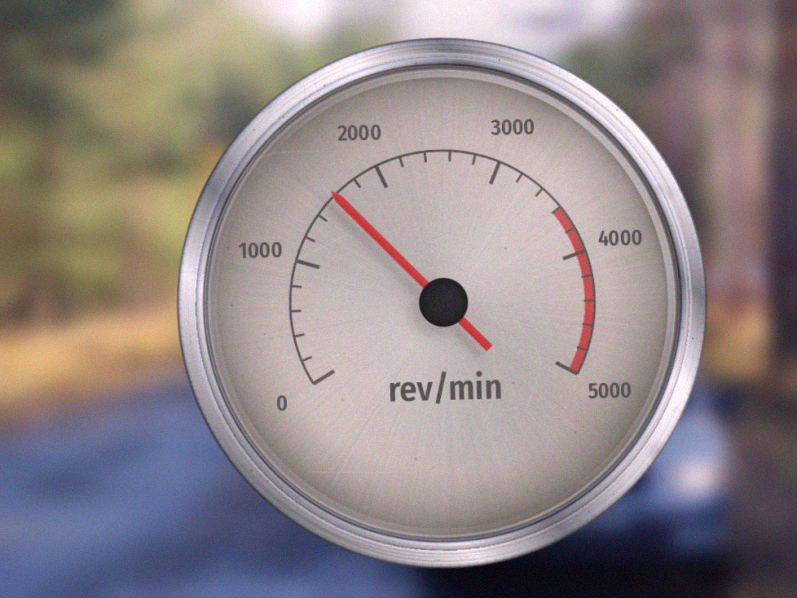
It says {"value": 1600, "unit": "rpm"}
